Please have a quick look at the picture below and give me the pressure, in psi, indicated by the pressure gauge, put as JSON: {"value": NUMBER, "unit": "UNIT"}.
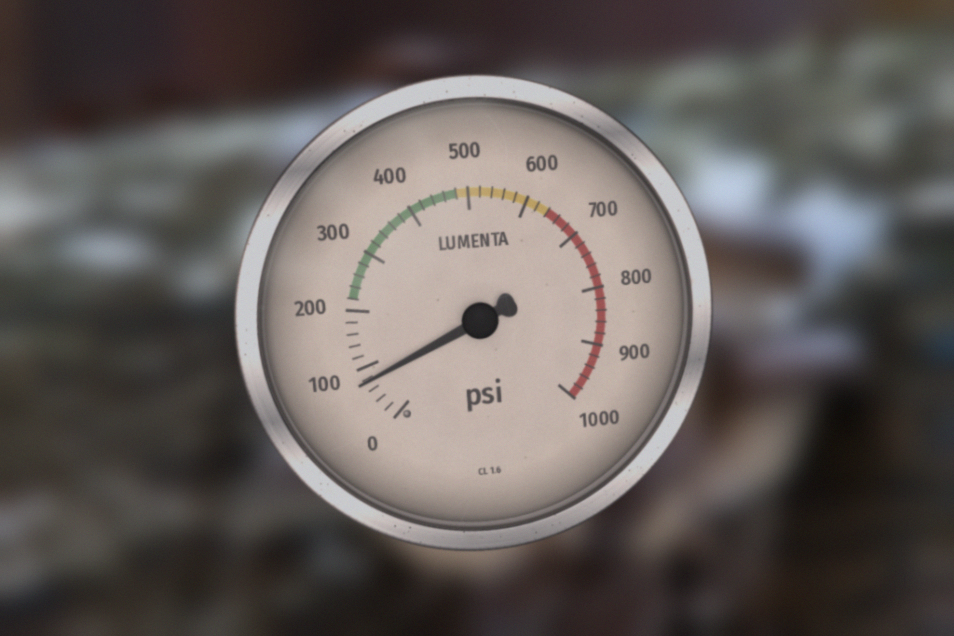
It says {"value": 80, "unit": "psi"}
